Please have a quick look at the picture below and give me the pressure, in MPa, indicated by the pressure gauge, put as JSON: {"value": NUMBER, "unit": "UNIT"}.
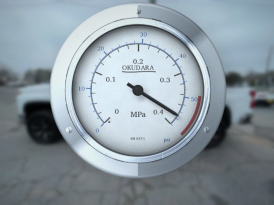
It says {"value": 0.38, "unit": "MPa"}
